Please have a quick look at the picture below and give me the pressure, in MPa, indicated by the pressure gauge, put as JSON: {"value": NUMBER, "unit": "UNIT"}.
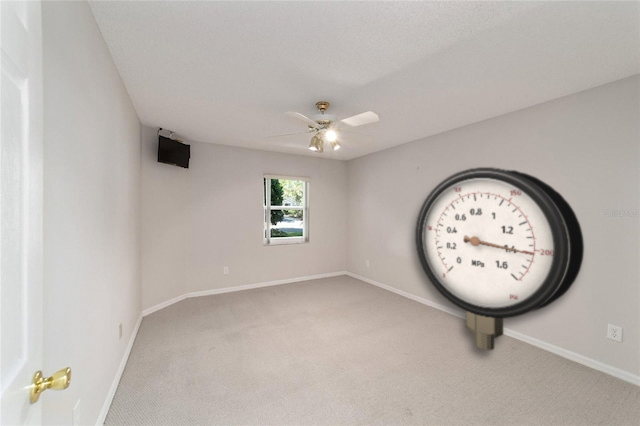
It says {"value": 1.4, "unit": "MPa"}
